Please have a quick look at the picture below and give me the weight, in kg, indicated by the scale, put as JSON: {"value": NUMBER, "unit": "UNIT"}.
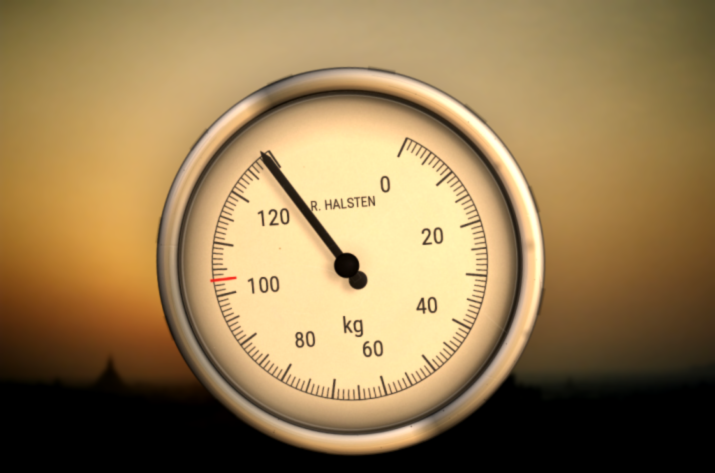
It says {"value": 129, "unit": "kg"}
